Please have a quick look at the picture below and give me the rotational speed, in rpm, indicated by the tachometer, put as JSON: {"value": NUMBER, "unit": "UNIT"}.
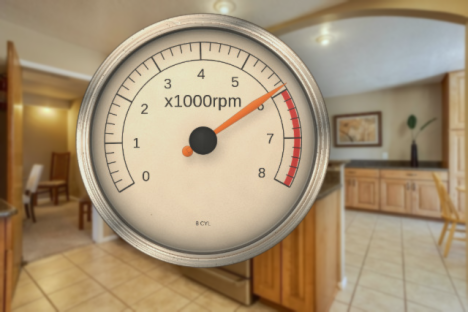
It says {"value": 5900, "unit": "rpm"}
